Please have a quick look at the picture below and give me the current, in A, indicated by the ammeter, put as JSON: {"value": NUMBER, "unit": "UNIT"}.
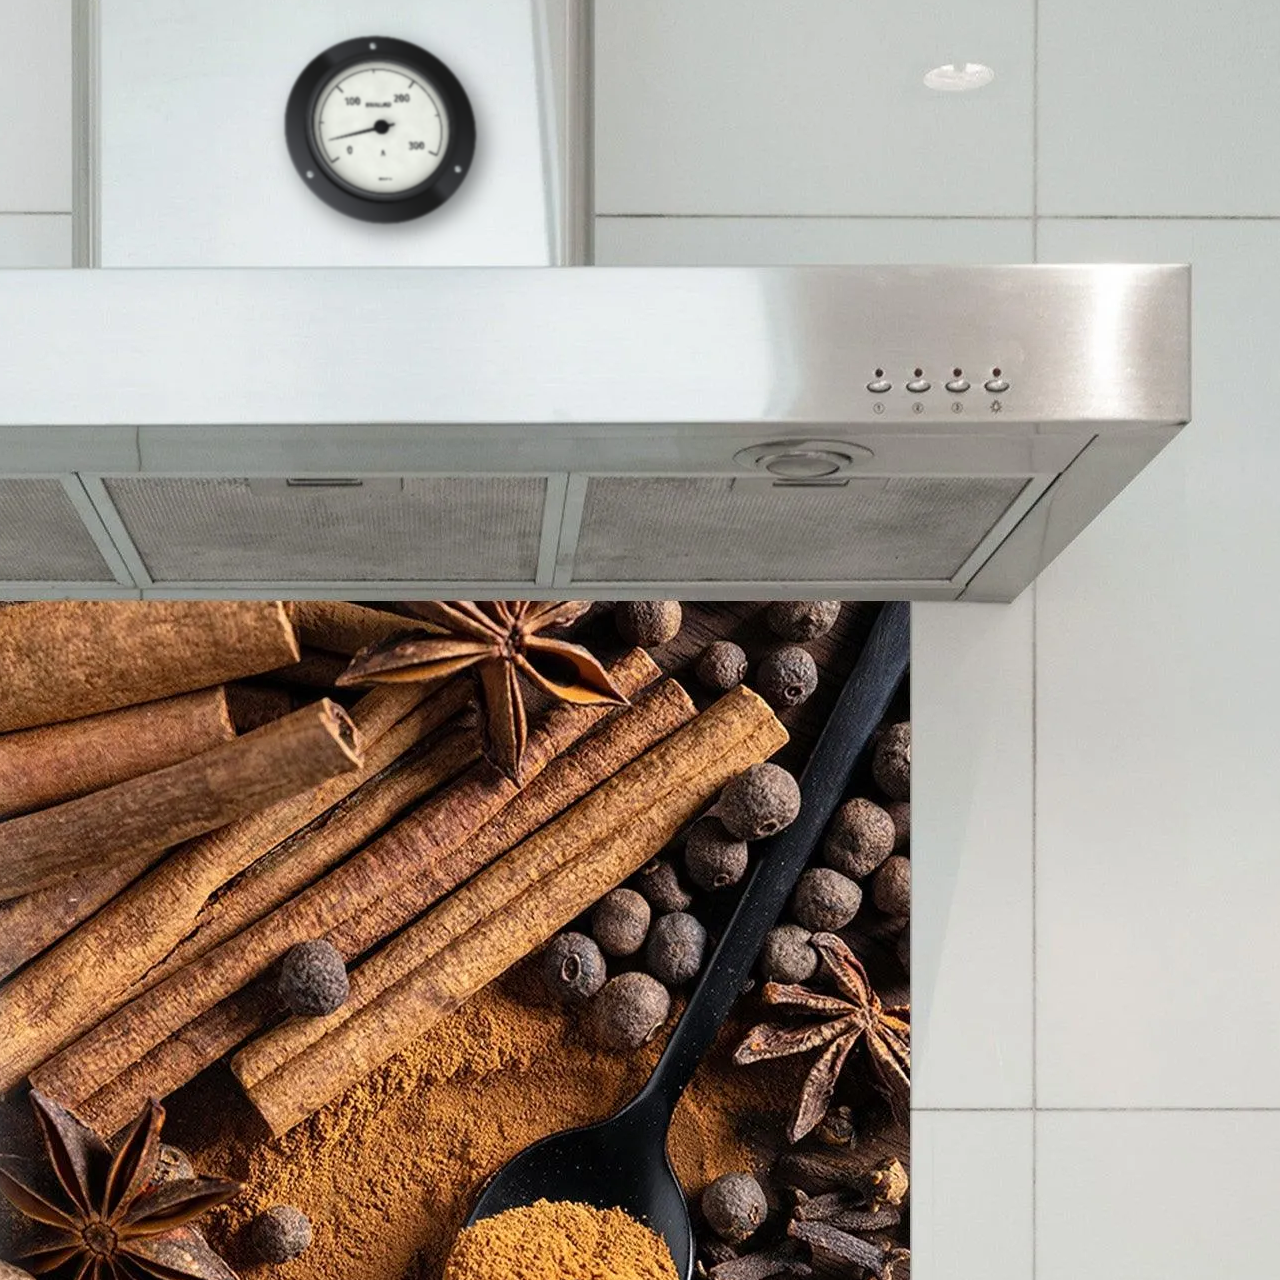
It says {"value": 25, "unit": "A"}
